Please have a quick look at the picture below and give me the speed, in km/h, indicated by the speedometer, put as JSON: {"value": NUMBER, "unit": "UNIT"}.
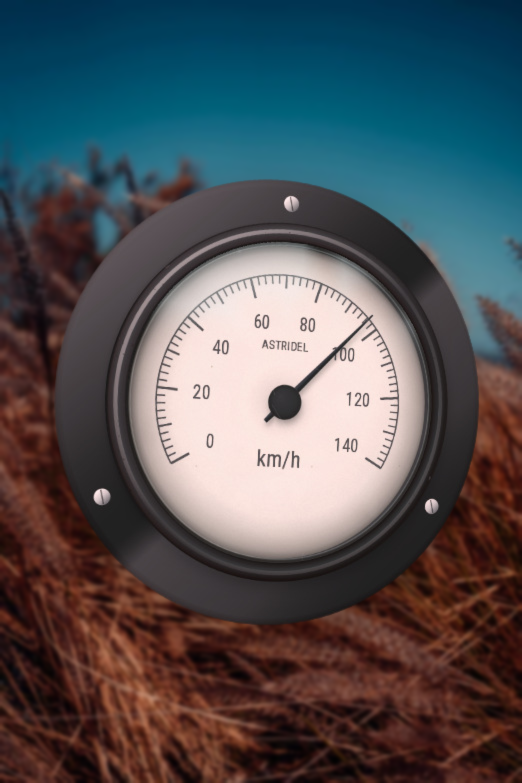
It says {"value": 96, "unit": "km/h"}
